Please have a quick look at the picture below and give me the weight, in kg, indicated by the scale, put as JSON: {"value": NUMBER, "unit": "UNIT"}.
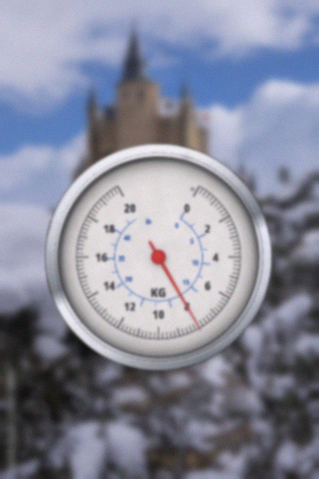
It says {"value": 8, "unit": "kg"}
